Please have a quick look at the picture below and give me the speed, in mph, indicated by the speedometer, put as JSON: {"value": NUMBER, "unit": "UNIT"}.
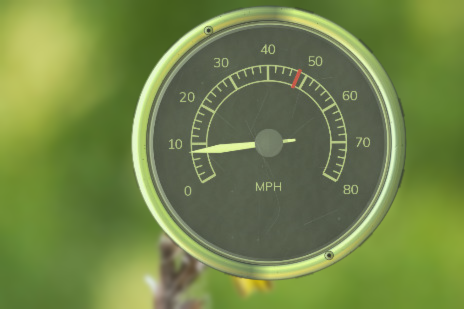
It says {"value": 8, "unit": "mph"}
